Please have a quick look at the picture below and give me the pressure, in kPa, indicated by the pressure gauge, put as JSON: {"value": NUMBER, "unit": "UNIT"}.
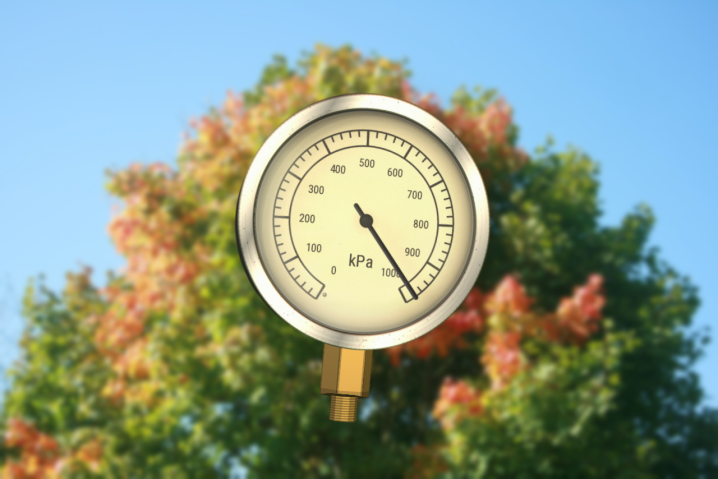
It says {"value": 980, "unit": "kPa"}
